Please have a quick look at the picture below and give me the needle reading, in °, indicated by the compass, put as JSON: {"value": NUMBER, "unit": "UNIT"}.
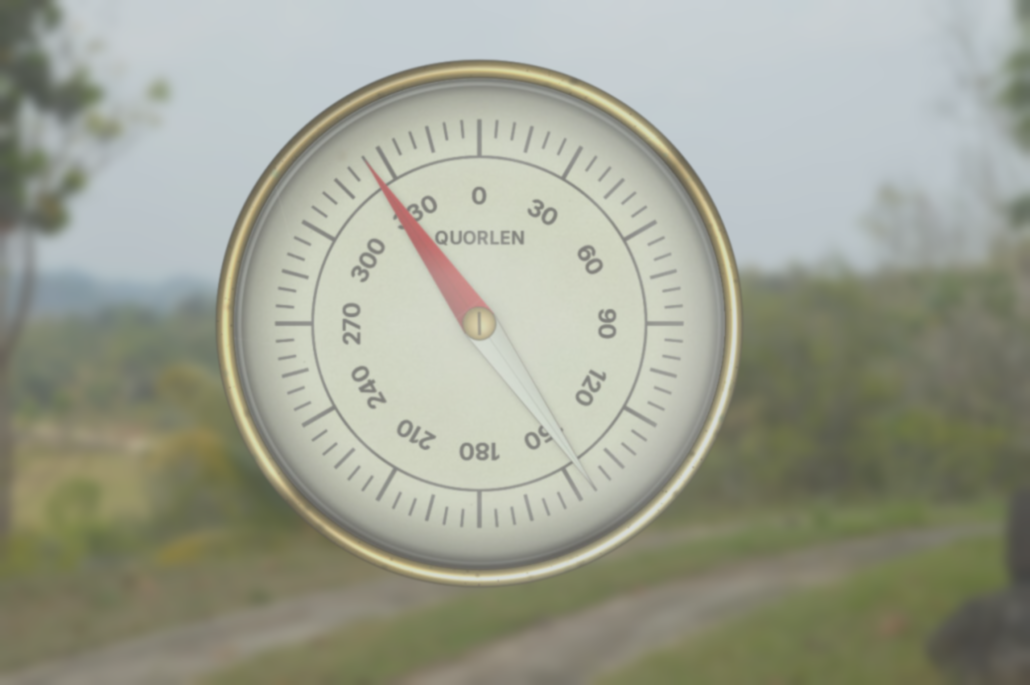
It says {"value": 325, "unit": "°"}
